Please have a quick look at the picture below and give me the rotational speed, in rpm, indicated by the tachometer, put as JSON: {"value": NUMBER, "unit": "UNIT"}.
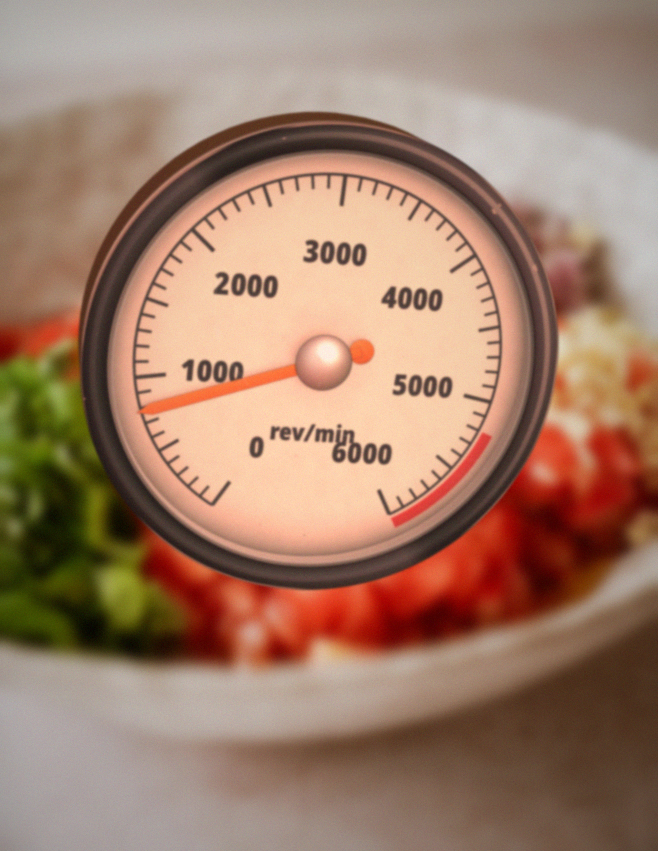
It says {"value": 800, "unit": "rpm"}
